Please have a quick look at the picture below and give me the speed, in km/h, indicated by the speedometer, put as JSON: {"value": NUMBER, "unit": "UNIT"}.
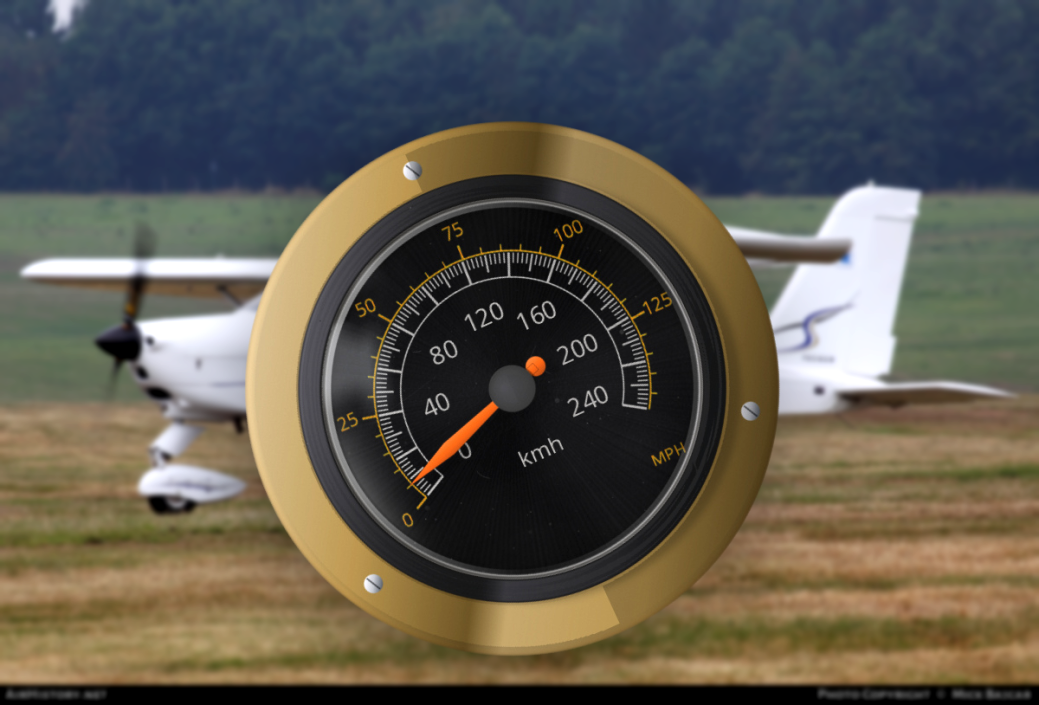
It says {"value": 8, "unit": "km/h"}
